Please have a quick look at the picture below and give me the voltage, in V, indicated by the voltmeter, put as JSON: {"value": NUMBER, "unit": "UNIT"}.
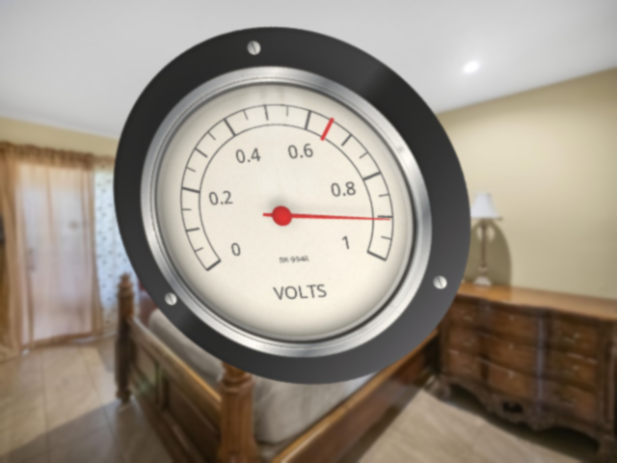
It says {"value": 0.9, "unit": "V"}
